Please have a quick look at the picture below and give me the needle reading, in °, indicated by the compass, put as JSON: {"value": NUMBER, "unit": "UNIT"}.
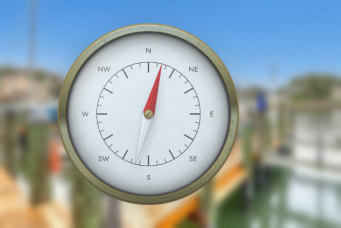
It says {"value": 15, "unit": "°"}
